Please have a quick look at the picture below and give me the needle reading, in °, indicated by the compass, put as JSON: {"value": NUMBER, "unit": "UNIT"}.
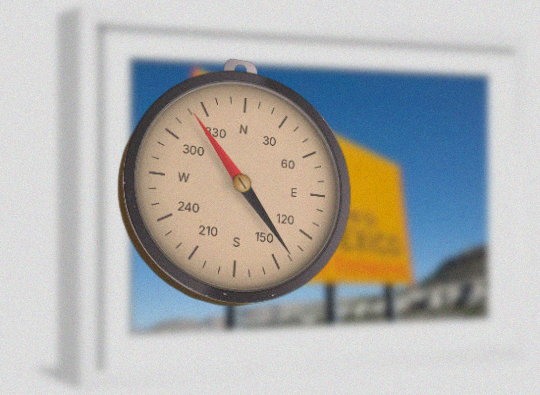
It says {"value": 320, "unit": "°"}
